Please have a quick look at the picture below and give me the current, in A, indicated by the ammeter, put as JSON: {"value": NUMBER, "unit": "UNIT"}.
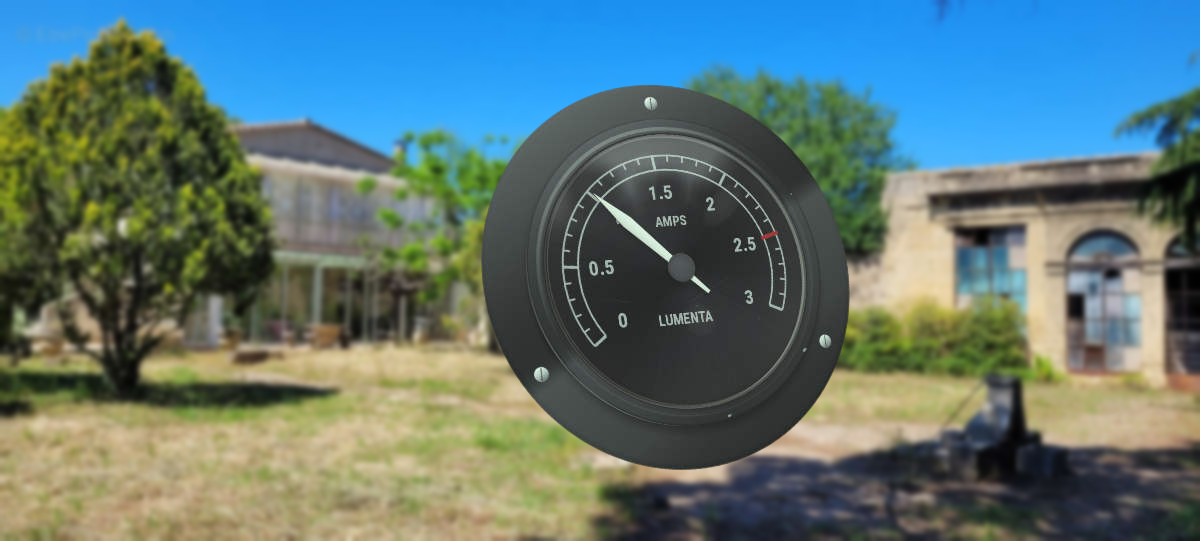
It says {"value": 1, "unit": "A"}
